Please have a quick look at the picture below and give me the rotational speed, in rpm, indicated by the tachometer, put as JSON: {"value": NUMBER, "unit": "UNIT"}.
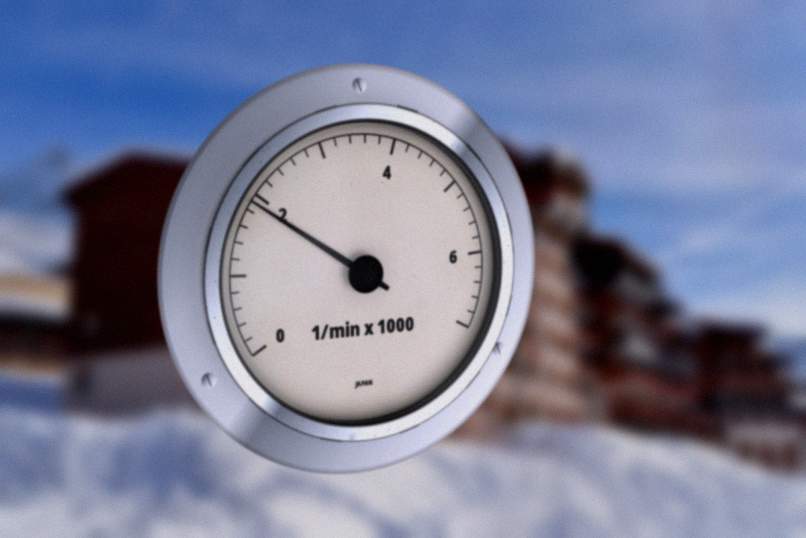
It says {"value": 1900, "unit": "rpm"}
